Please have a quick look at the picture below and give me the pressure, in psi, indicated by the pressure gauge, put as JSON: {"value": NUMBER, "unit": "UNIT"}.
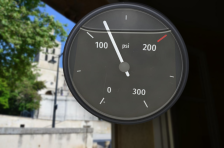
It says {"value": 125, "unit": "psi"}
